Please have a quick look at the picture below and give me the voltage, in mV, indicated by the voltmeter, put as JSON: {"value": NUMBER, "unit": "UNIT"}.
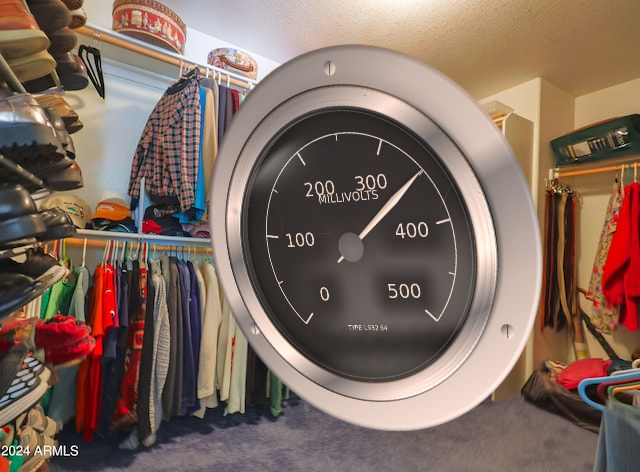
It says {"value": 350, "unit": "mV"}
